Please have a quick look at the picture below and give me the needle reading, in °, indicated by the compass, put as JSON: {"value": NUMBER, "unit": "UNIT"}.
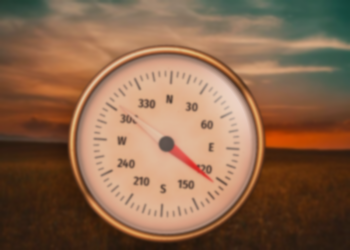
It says {"value": 125, "unit": "°"}
